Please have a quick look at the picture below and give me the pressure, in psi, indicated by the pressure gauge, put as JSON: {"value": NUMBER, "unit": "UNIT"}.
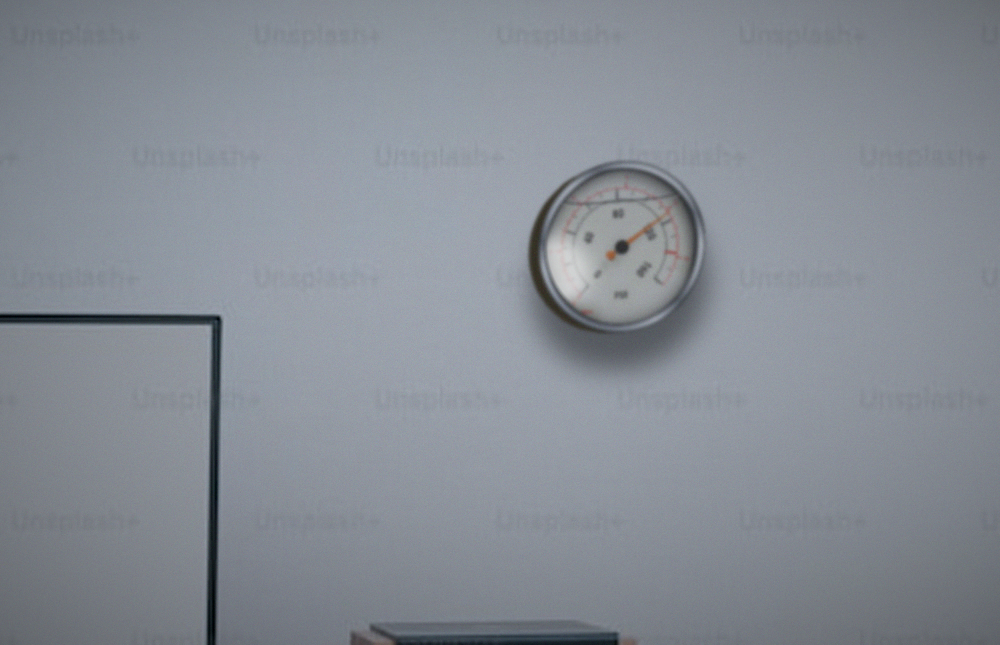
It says {"value": 115, "unit": "psi"}
